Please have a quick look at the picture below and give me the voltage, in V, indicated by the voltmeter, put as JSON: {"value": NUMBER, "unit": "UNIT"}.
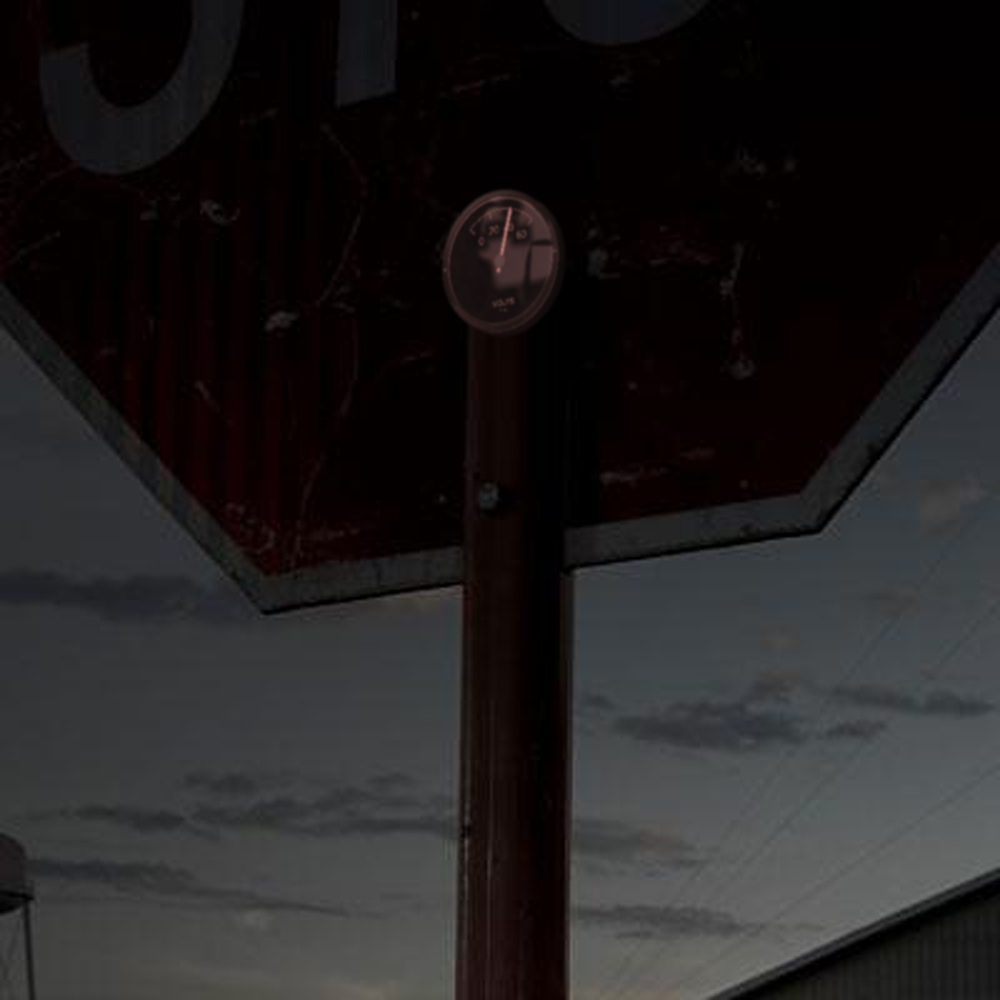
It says {"value": 40, "unit": "V"}
